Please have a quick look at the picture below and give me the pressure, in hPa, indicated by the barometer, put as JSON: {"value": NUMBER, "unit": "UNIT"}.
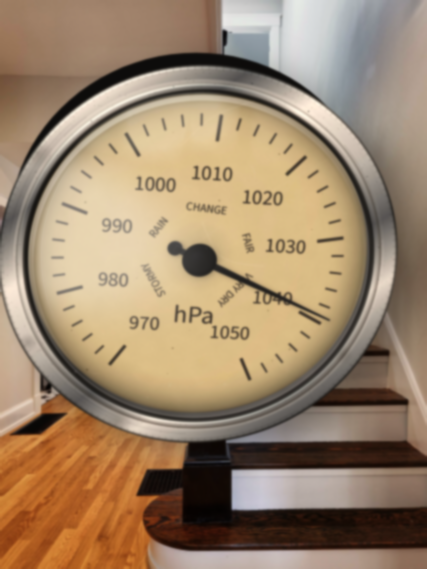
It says {"value": 1039, "unit": "hPa"}
